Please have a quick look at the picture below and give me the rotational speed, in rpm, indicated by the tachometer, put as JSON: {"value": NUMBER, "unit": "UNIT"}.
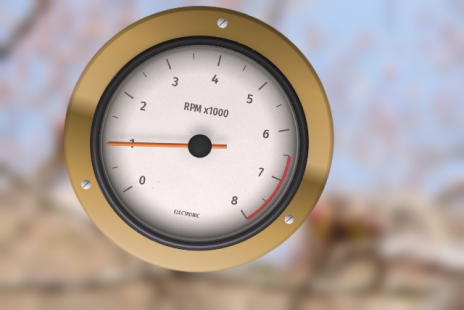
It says {"value": 1000, "unit": "rpm"}
